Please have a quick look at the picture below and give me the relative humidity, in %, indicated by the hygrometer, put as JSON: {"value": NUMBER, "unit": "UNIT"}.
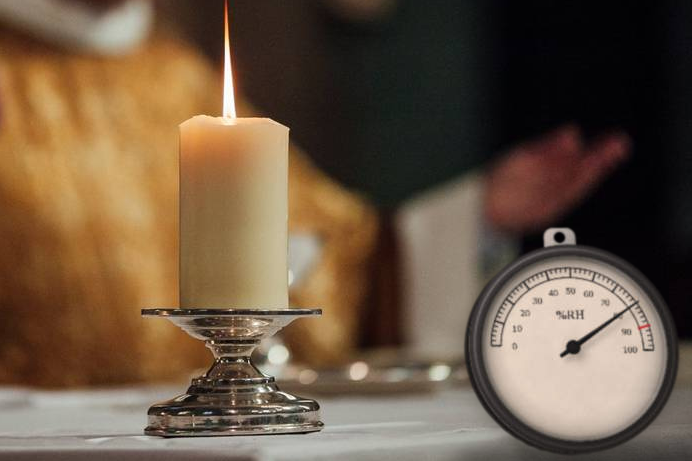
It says {"value": 80, "unit": "%"}
